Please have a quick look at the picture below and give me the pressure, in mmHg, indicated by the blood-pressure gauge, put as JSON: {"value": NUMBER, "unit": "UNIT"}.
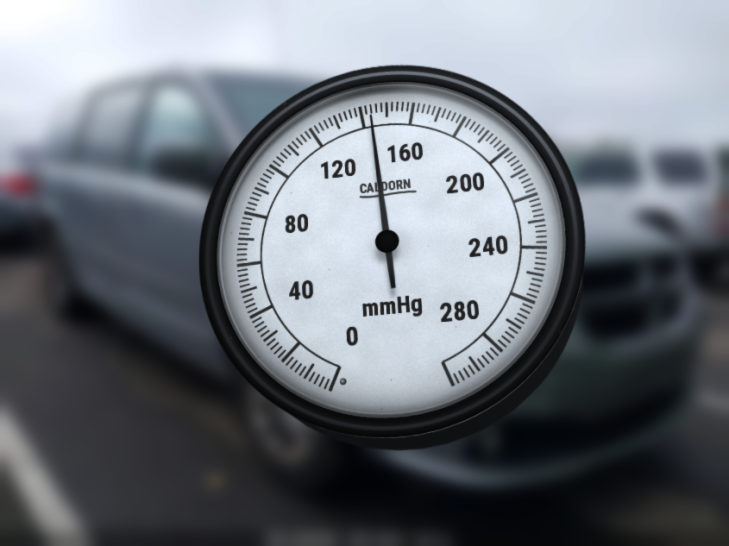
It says {"value": 144, "unit": "mmHg"}
